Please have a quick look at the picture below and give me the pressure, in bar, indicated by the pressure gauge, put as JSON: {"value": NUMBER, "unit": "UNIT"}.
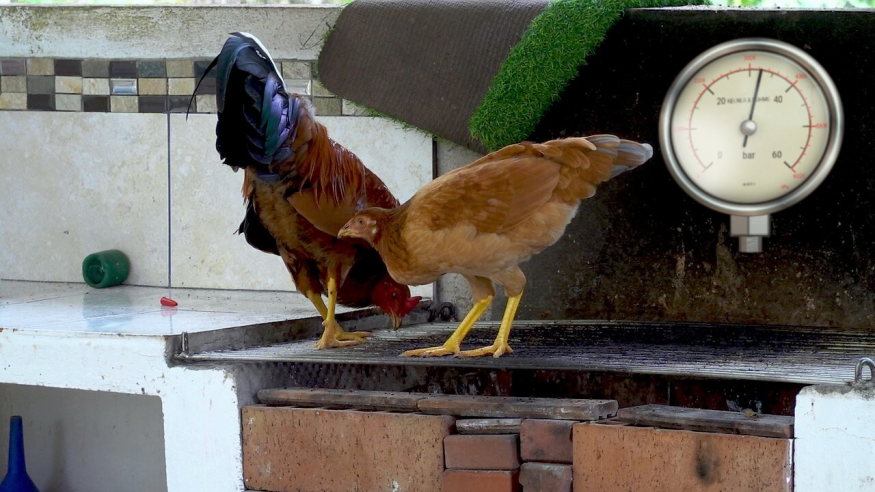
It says {"value": 32.5, "unit": "bar"}
